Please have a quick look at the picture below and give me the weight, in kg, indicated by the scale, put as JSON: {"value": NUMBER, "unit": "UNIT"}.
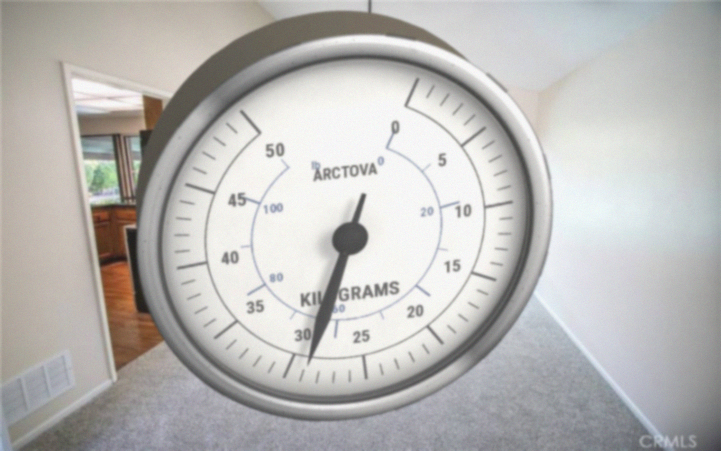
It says {"value": 29, "unit": "kg"}
